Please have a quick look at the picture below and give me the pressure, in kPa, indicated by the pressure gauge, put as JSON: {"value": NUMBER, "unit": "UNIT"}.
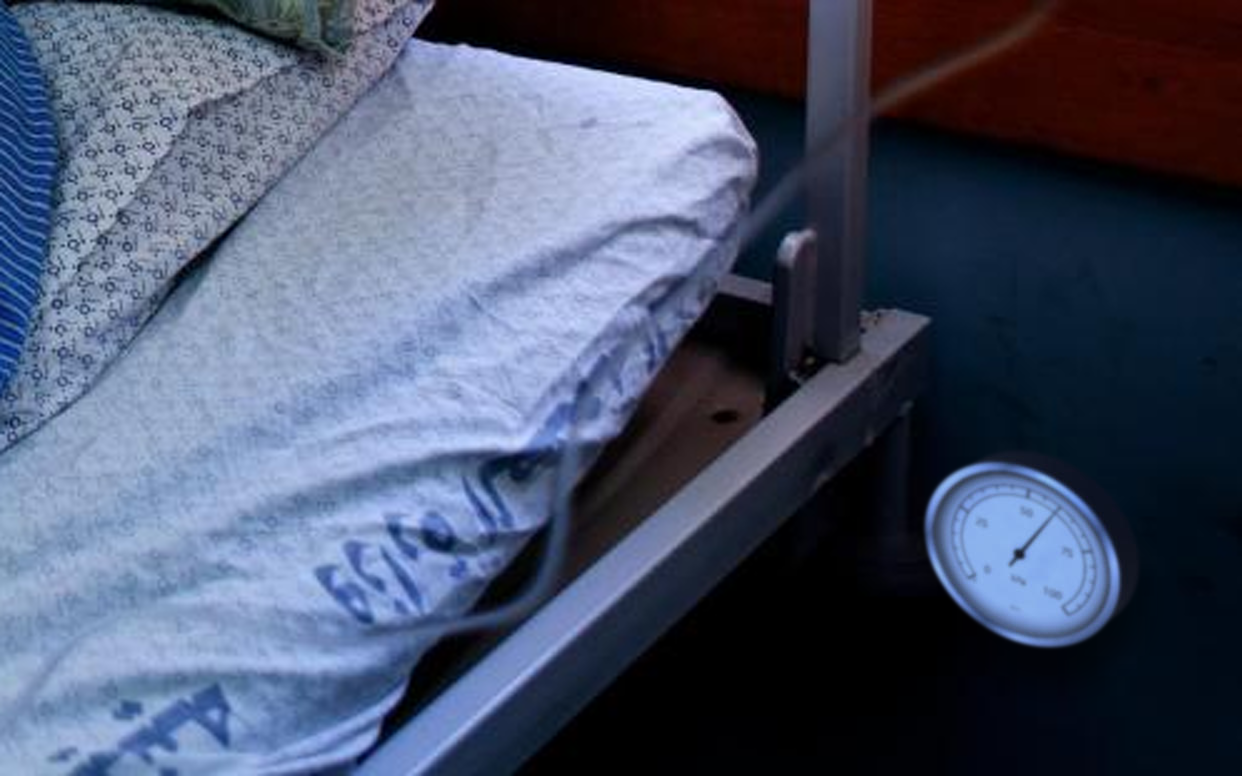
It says {"value": 60, "unit": "kPa"}
